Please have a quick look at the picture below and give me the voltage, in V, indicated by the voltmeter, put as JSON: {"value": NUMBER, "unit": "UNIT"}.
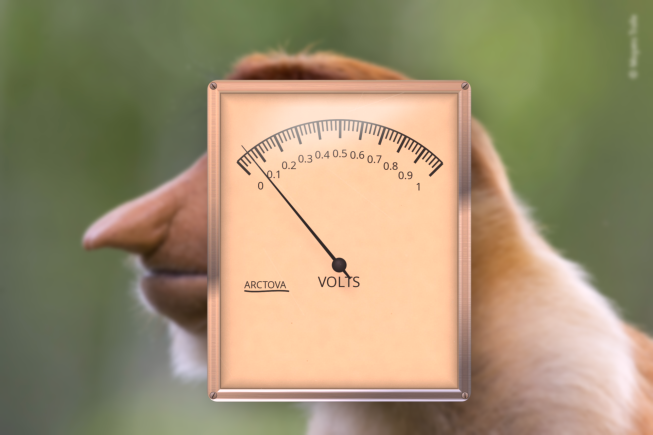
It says {"value": 0.06, "unit": "V"}
